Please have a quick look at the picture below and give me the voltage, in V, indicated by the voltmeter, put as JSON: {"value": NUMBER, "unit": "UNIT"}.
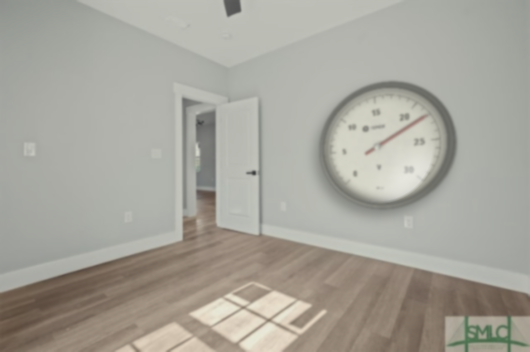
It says {"value": 22, "unit": "V"}
